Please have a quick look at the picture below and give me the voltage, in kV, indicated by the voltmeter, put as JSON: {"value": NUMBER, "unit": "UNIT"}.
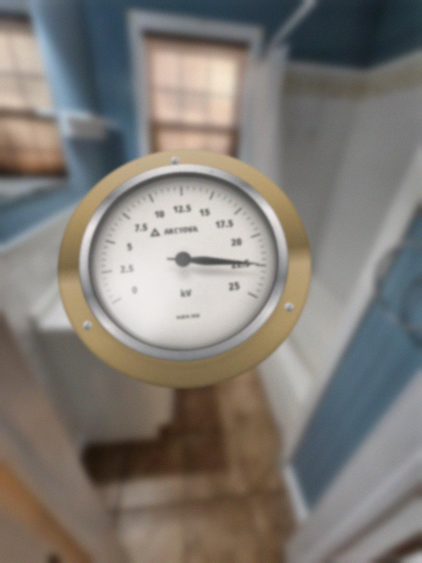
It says {"value": 22.5, "unit": "kV"}
